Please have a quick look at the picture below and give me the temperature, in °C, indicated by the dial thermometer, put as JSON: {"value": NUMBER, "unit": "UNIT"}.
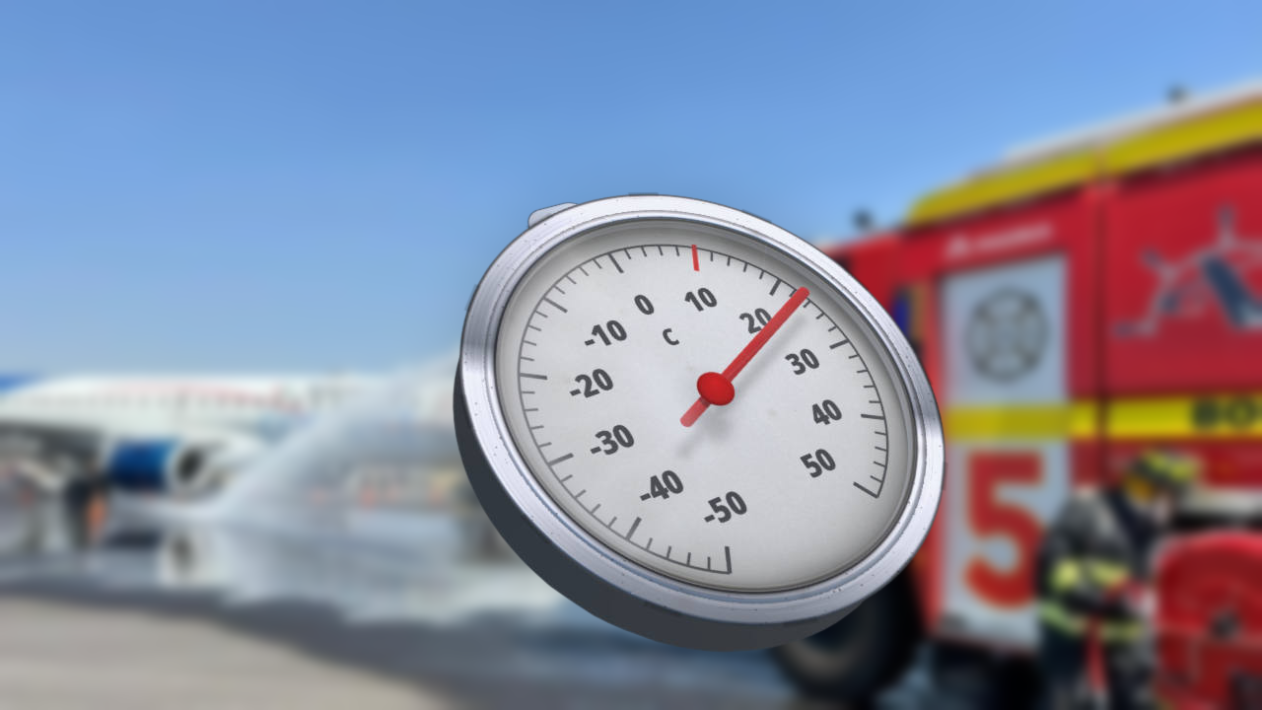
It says {"value": 23, "unit": "°C"}
